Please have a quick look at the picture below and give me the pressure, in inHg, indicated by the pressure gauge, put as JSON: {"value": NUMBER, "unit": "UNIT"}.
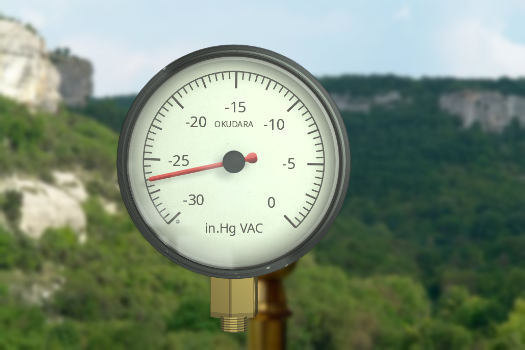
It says {"value": -26.5, "unit": "inHg"}
